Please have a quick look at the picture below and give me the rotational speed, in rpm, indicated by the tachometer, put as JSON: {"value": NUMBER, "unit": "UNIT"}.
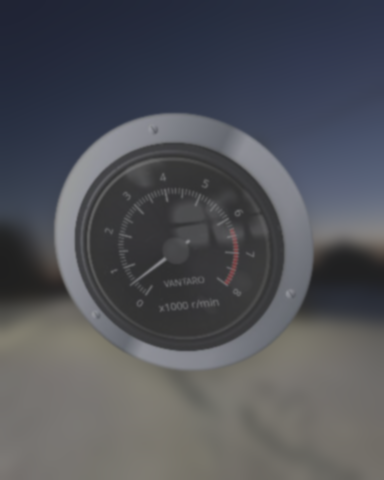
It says {"value": 500, "unit": "rpm"}
